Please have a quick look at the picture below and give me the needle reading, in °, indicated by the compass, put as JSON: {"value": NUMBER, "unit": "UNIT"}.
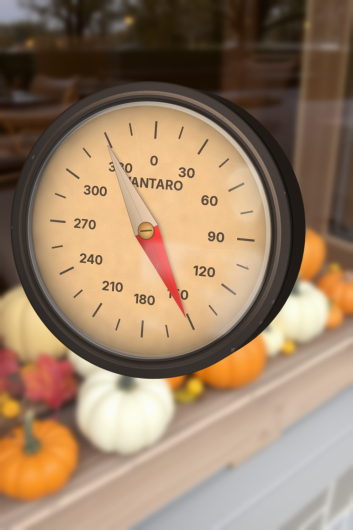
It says {"value": 150, "unit": "°"}
